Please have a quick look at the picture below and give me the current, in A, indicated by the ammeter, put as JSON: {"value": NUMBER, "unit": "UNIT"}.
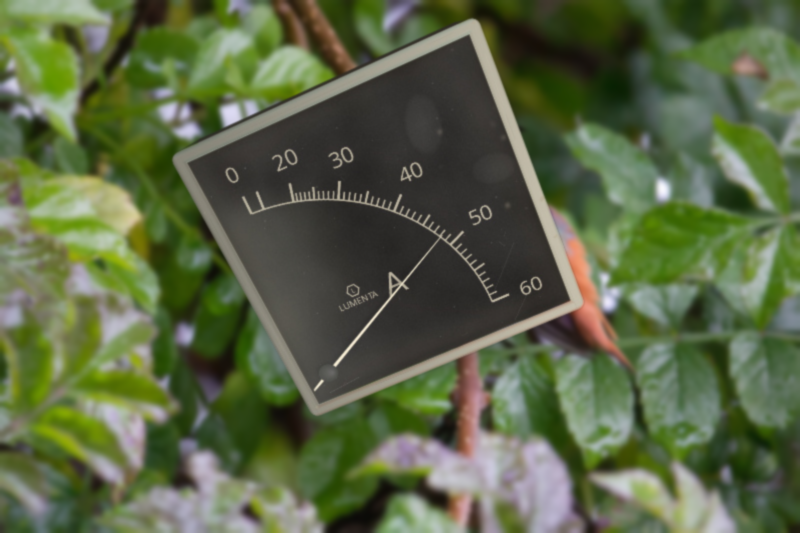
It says {"value": 48, "unit": "A"}
